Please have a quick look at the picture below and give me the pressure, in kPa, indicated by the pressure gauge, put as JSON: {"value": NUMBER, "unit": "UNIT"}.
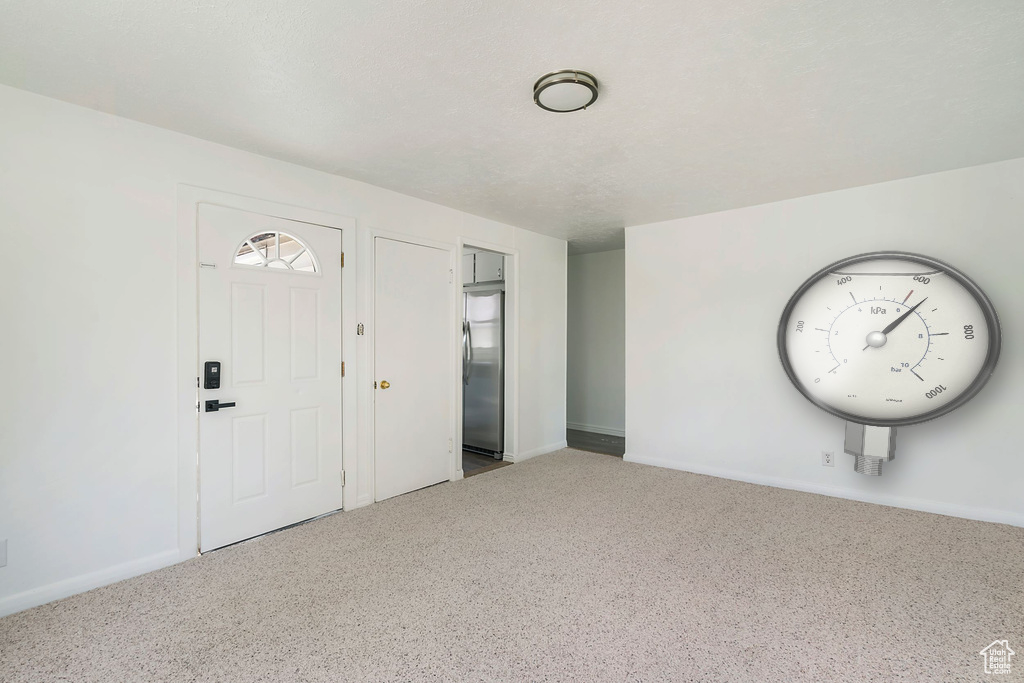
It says {"value": 650, "unit": "kPa"}
